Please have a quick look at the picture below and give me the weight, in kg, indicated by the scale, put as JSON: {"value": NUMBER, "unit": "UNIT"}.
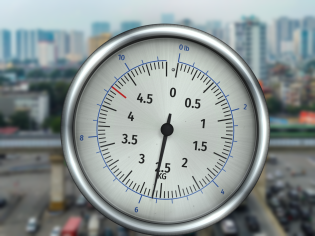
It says {"value": 2.6, "unit": "kg"}
